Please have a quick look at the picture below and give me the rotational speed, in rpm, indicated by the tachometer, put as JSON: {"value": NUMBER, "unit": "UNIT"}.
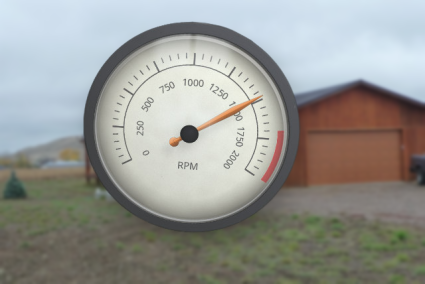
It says {"value": 1475, "unit": "rpm"}
